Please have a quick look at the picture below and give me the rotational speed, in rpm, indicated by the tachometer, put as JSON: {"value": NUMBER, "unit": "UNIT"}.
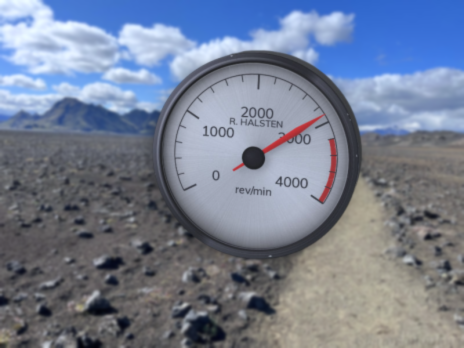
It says {"value": 2900, "unit": "rpm"}
